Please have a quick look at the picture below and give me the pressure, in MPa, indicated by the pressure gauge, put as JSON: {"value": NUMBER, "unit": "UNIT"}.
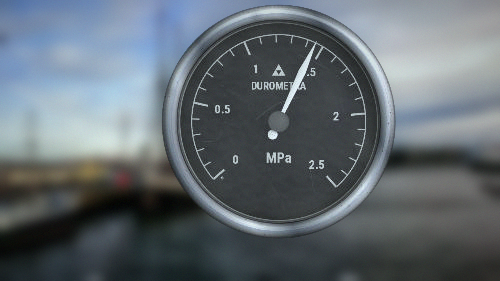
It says {"value": 1.45, "unit": "MPa"}
